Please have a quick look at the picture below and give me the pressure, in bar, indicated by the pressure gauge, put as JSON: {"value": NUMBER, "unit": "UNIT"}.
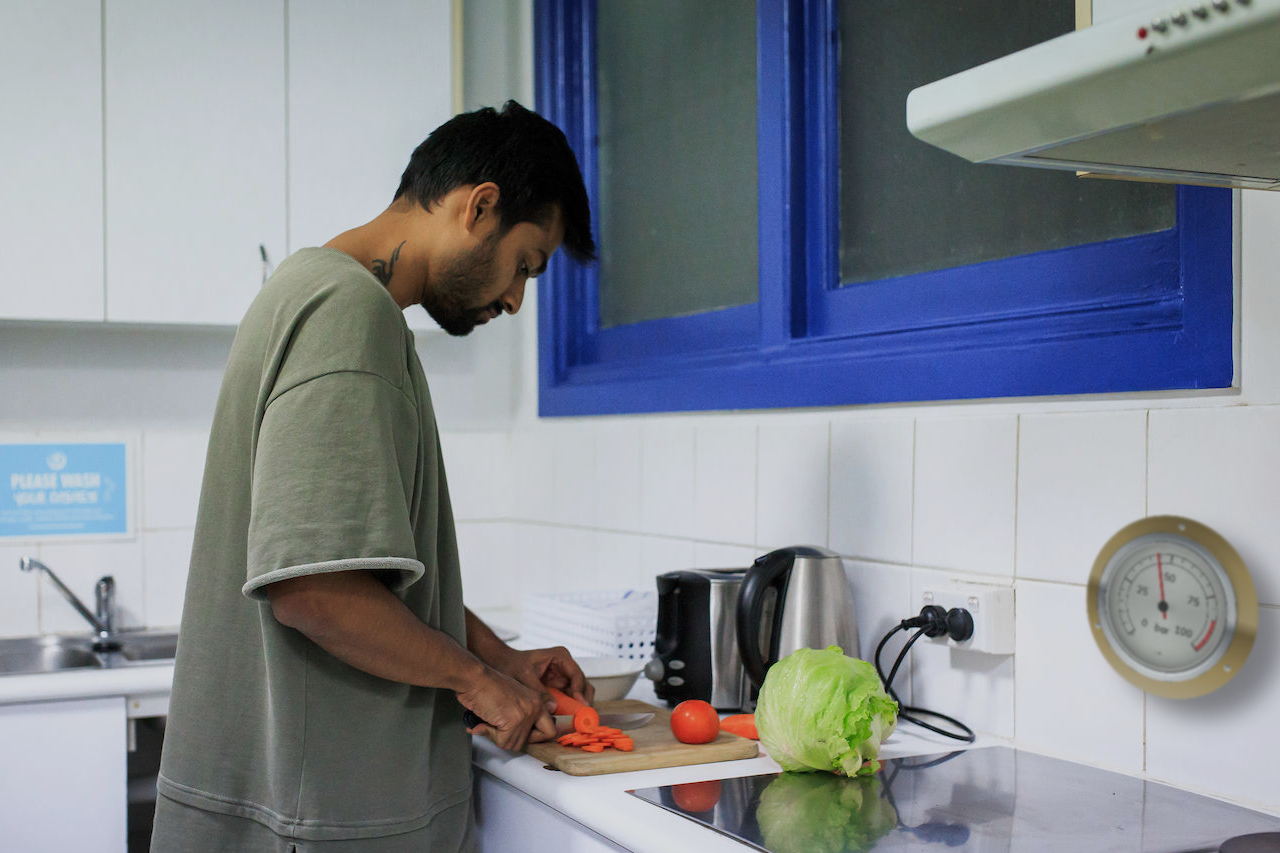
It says {"value": 45, "unit": "bar"}
